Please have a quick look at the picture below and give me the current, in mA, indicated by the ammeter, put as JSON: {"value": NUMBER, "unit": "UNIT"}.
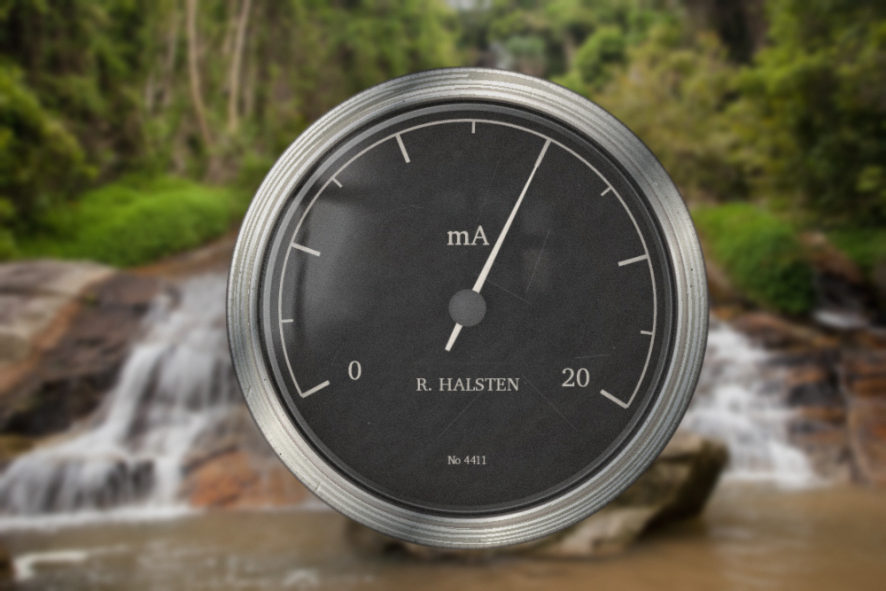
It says {"value": 12, "unit": "mA"}
